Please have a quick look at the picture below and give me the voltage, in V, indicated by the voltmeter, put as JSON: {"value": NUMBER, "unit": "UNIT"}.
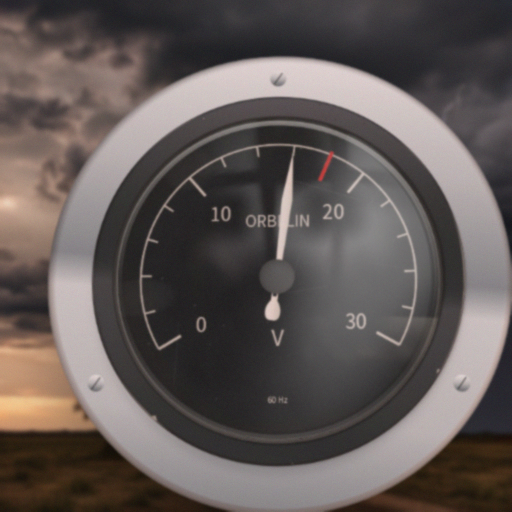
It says {"value": 16, "unit": "V"}
